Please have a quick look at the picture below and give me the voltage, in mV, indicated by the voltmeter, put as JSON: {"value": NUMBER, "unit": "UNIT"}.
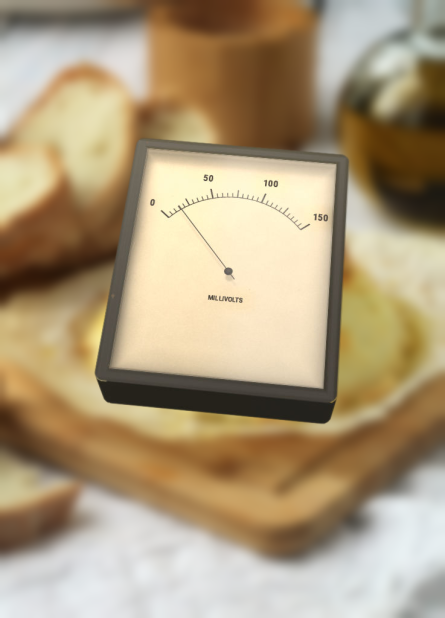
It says {"value": 15, "unit": "mV"}
